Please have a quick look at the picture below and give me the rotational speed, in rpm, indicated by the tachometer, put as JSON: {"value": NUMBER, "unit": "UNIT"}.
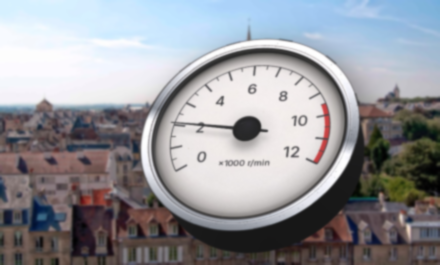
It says {"value": 2000, "unit": "rpm"}
